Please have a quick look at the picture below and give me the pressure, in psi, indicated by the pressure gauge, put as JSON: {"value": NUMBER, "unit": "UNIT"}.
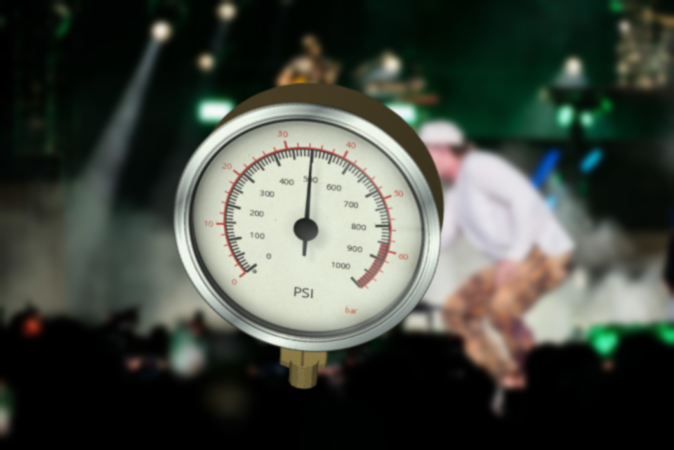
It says {"value": 500, "unit": "psi"}
